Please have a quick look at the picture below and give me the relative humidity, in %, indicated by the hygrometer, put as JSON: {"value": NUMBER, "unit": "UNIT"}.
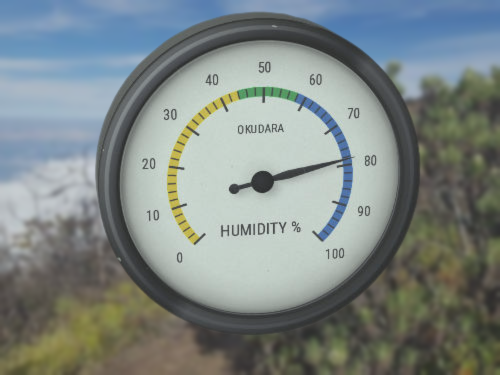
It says {"value": 78, "unit": "%"}
